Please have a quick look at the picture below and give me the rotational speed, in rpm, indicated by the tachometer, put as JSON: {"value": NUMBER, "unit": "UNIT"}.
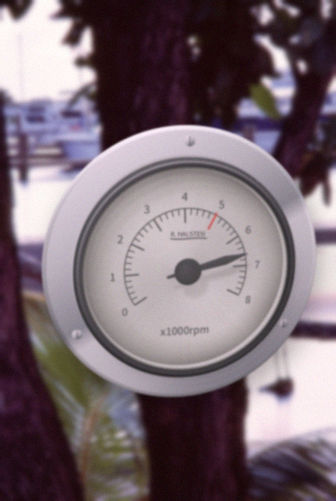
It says {"value": 6600, "unit": "rpm"}
